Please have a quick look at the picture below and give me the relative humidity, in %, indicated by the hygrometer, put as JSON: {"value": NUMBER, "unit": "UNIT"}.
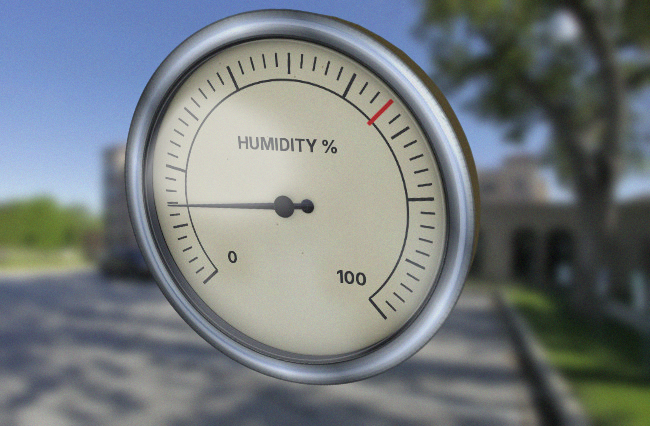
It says {"value": 14, "unit": "%"}
